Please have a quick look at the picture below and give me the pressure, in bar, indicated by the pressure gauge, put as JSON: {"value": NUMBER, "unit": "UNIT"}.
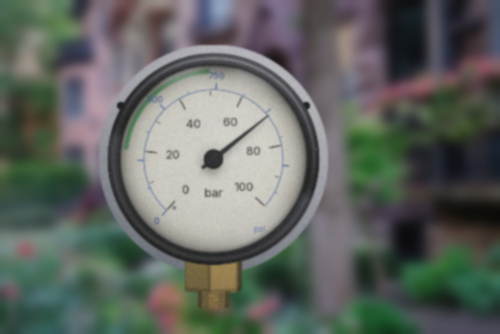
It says {"value": 70, "unit": "bar"}
